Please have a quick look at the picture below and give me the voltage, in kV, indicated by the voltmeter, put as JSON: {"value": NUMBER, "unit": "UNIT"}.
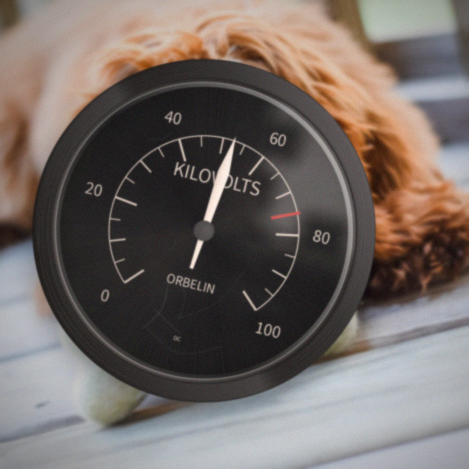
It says {"value": 52.5, "unit": "kV"}
